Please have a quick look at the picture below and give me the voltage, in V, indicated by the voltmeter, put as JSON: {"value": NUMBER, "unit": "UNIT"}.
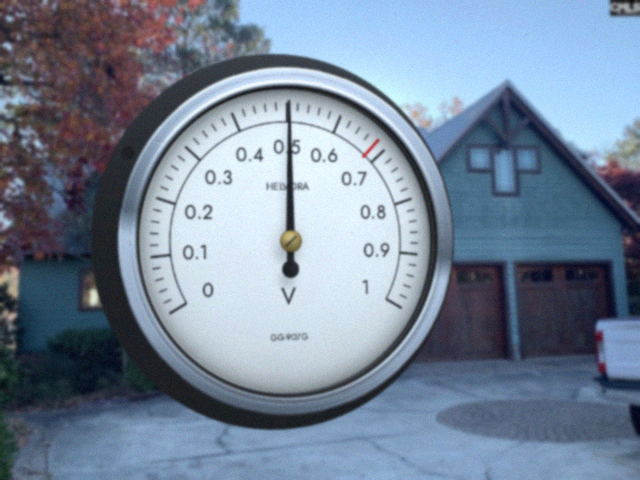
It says {"value": 0.5, "unit": "V"}
